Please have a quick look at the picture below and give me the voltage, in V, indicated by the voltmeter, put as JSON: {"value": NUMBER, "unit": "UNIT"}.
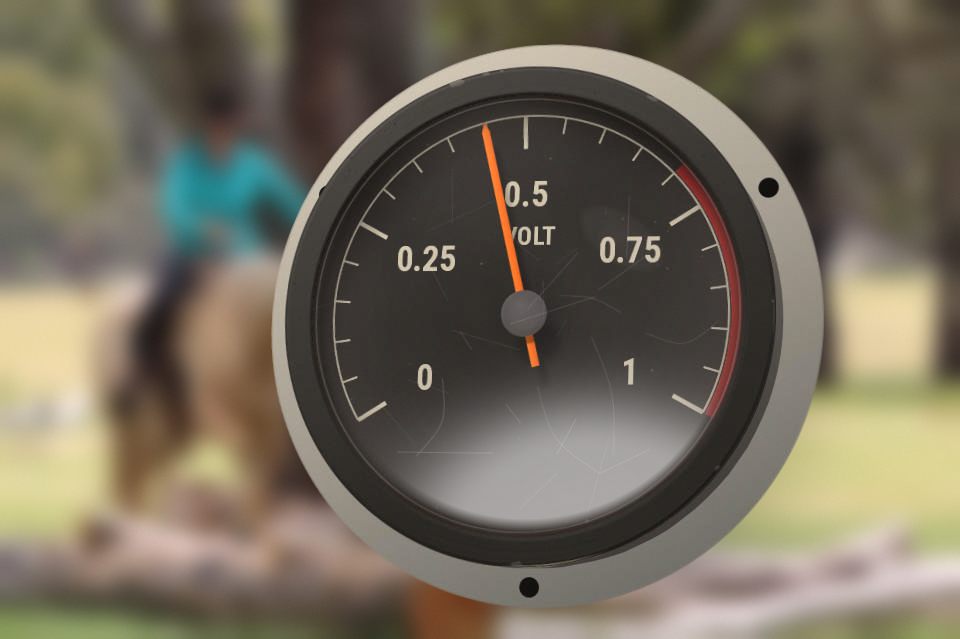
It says {"value": 0.45, "unit": "V"}
